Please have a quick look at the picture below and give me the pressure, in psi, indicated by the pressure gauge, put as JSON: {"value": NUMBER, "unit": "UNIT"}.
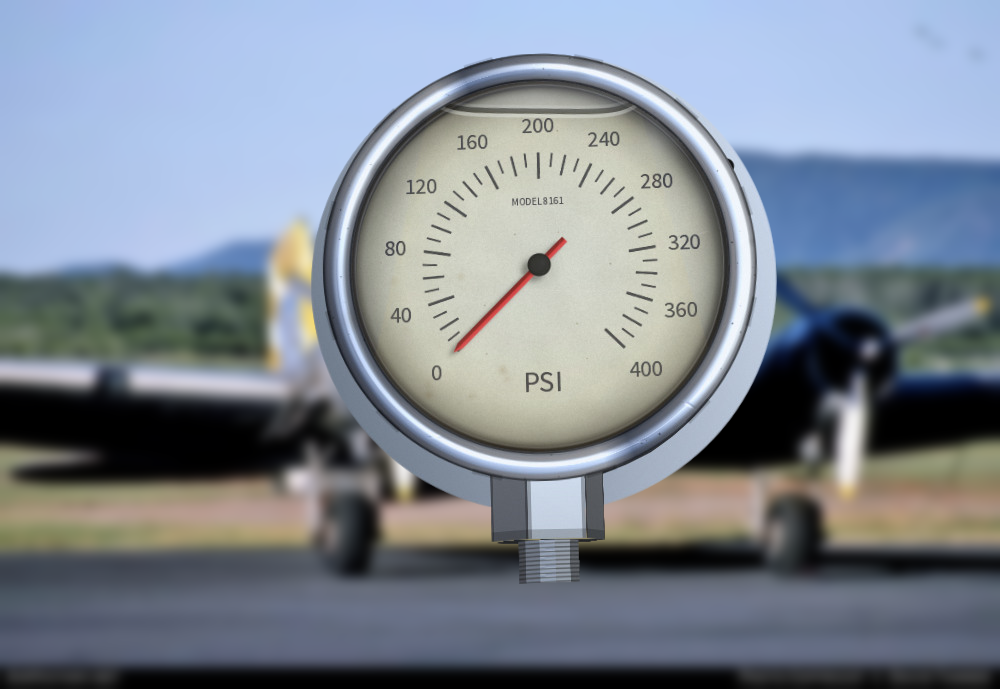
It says {"value": 0, "unit": "psi"}
